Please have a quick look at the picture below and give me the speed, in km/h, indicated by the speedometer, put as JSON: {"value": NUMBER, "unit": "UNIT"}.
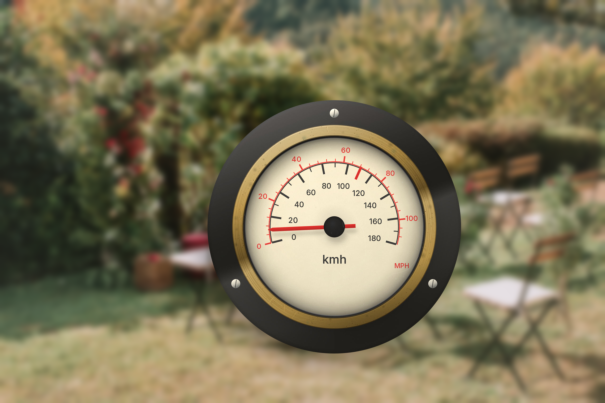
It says {"value": 10, "unit": "km/h"}
